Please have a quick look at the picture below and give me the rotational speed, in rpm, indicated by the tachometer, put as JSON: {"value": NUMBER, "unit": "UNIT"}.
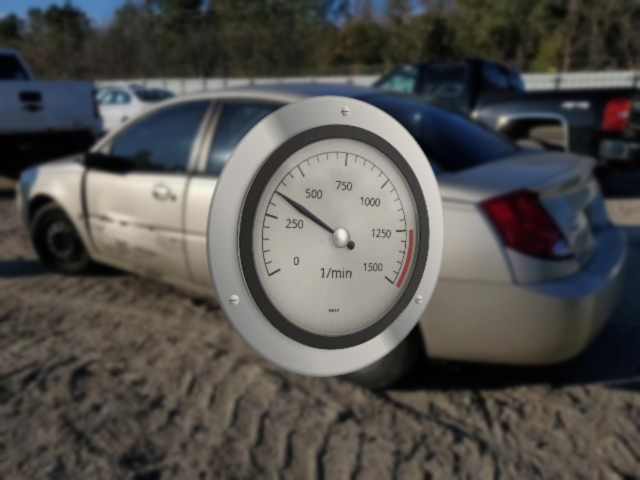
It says {"value": 350, "unit": "rpm"}
